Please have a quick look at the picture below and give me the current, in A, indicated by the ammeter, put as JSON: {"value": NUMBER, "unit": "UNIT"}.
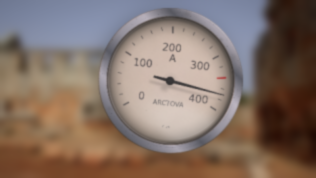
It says {"value": 370, "unit": "A"}
